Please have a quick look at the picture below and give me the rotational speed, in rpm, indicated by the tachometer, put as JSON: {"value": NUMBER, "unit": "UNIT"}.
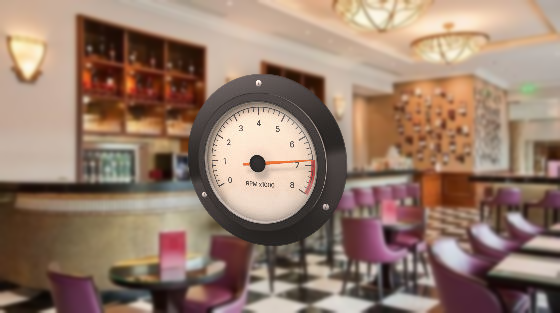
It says {"value": 6800, "unit": "rpm"}
